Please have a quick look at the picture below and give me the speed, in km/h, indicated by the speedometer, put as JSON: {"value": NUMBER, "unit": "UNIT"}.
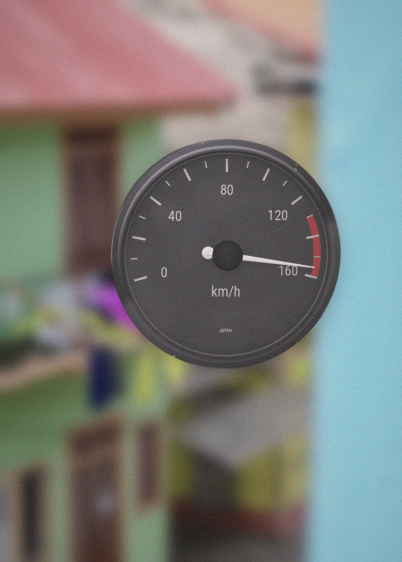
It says {"value": 155, "unit": "km/h"}
